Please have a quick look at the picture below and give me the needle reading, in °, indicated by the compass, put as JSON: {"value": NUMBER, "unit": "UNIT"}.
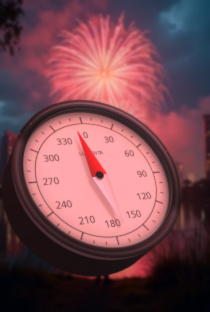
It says {"value": 350, "unit": "°"}
